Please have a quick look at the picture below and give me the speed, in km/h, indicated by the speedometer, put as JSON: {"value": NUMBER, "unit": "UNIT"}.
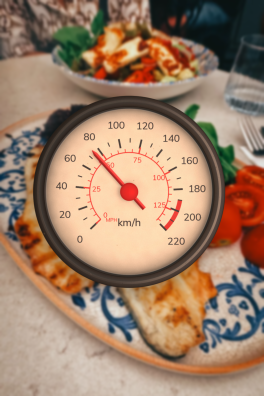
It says {"value": 75, "unit": "km/h"}
